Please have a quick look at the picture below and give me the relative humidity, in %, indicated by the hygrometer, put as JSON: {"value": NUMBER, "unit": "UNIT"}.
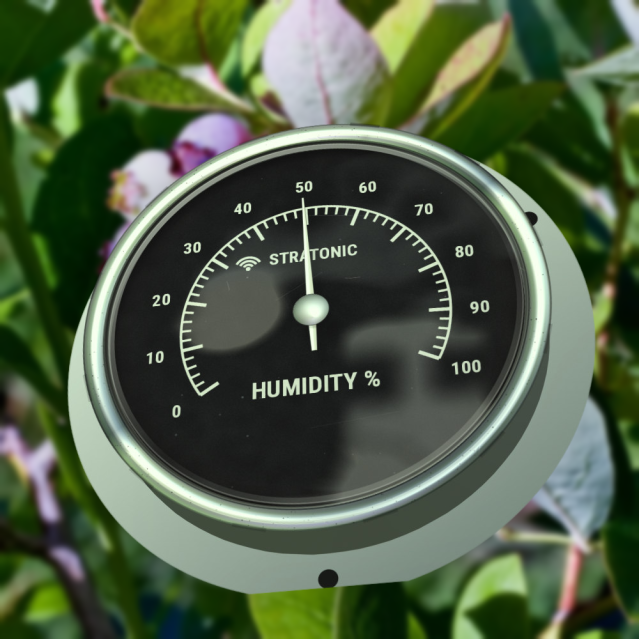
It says {"value": 50, "unit": "%"}
